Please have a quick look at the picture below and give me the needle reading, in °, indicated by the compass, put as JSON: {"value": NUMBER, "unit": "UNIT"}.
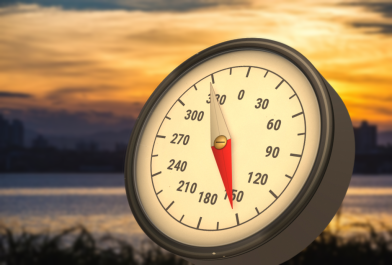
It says {"value": 150, "unit": "°"}
